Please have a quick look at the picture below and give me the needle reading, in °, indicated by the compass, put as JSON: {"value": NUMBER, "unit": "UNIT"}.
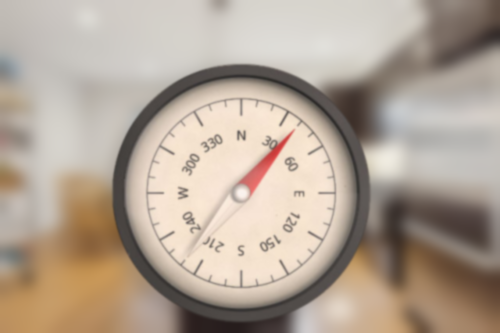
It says {"value": 40, "unit": "°"}
